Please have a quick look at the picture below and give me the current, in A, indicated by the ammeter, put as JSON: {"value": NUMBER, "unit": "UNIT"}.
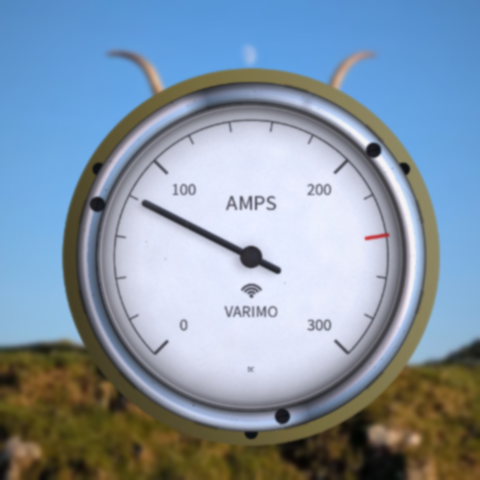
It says {"value": 80, "unit": "A"}
